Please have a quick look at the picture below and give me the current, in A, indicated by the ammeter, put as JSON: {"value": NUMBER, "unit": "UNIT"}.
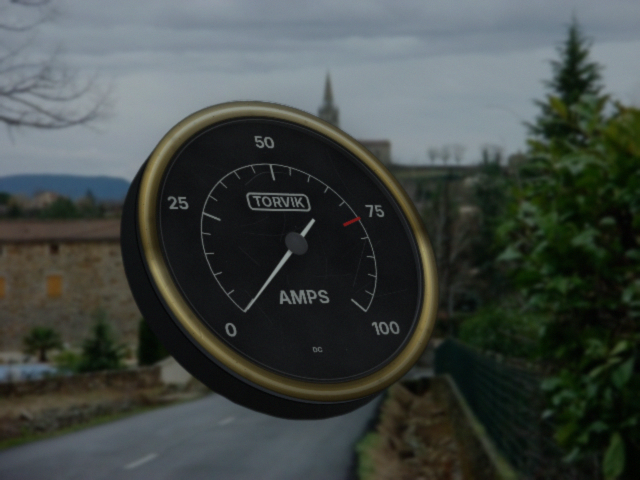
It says {"value": 0, "unit": "A"}
